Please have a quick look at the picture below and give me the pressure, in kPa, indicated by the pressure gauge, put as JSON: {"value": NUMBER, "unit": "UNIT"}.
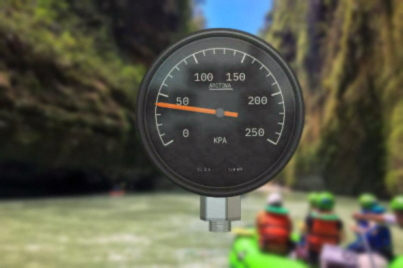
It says {"value": 40, "unit": "kPa"}
